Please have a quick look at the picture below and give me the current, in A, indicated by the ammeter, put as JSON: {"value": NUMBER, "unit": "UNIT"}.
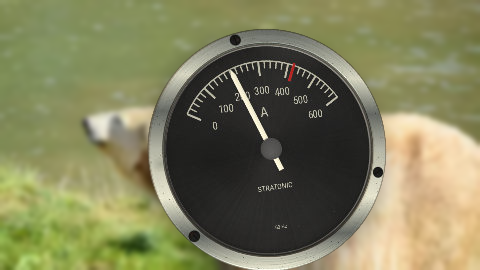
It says {"value": 200, "unit": "A"}
